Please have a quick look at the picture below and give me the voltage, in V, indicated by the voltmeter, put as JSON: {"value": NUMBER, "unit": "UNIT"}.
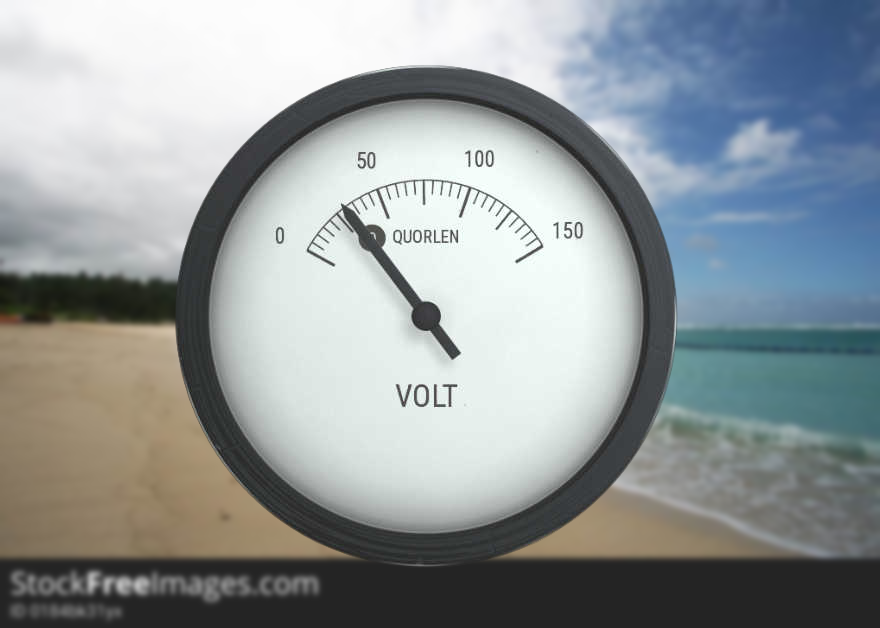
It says {"value": 30, "unit": "V"}
